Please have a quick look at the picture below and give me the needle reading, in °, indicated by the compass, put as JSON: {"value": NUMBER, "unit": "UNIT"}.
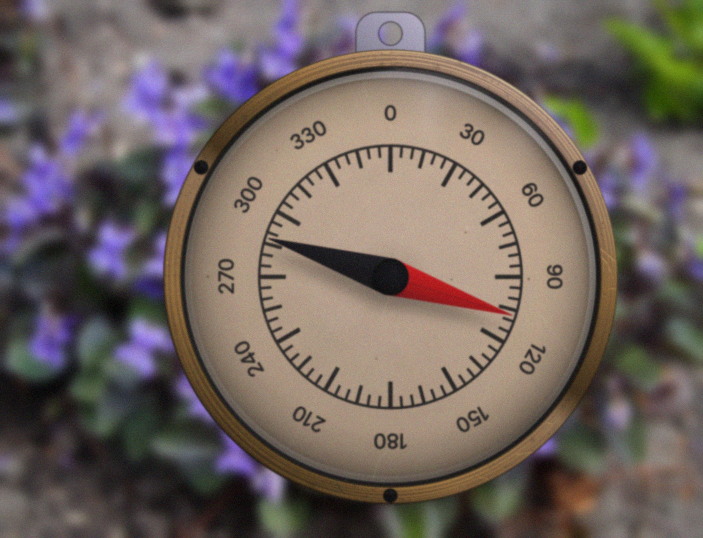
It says {"value": 107.5, "unit": "°"}
